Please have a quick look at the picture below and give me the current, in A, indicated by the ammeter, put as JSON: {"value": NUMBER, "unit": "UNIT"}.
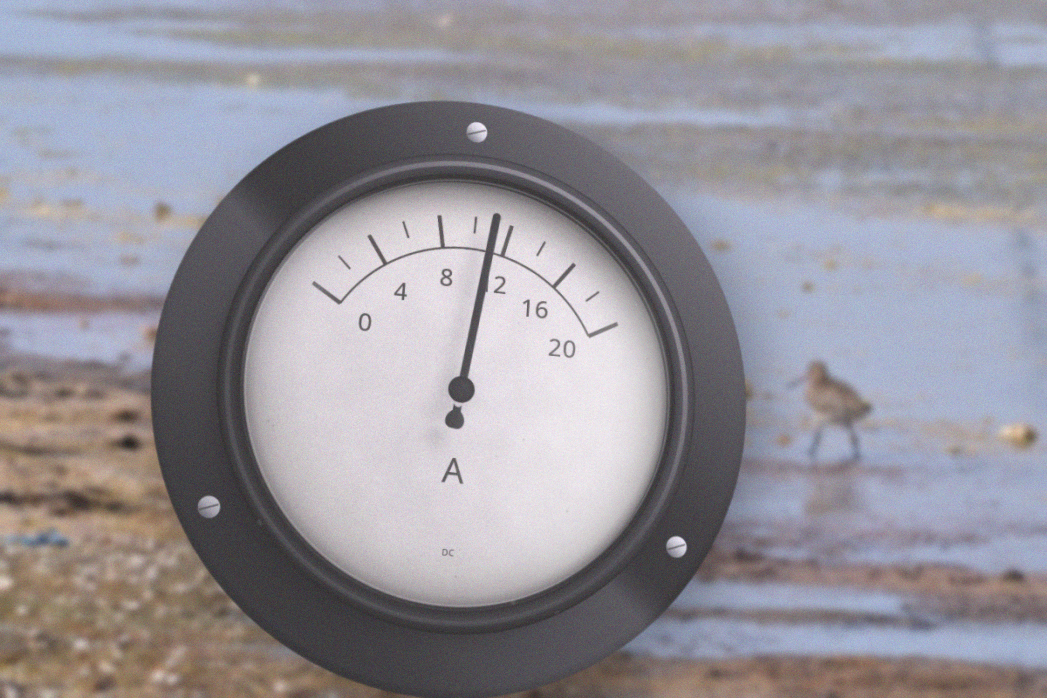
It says {"value": 11, "unit": "A"}
